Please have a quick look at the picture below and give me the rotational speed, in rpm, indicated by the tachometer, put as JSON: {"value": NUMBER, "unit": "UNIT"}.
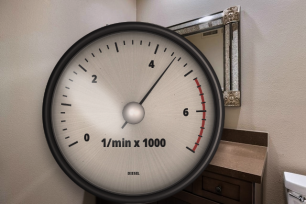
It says {"value": 4500, "unit": "rpm"}
